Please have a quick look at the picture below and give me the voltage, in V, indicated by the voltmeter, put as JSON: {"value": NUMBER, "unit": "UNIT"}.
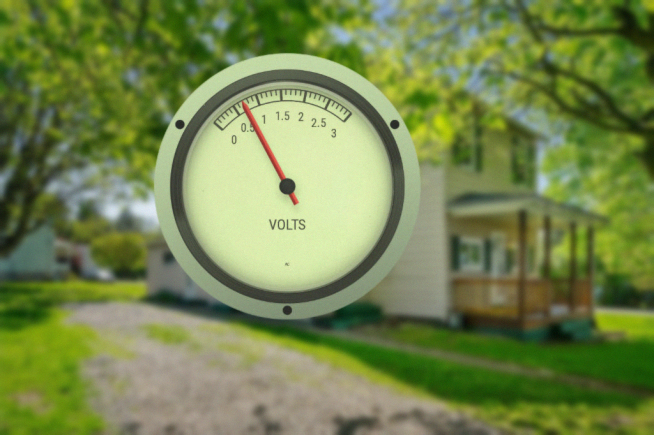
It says {"value": 0.7, "unit": "V"}
